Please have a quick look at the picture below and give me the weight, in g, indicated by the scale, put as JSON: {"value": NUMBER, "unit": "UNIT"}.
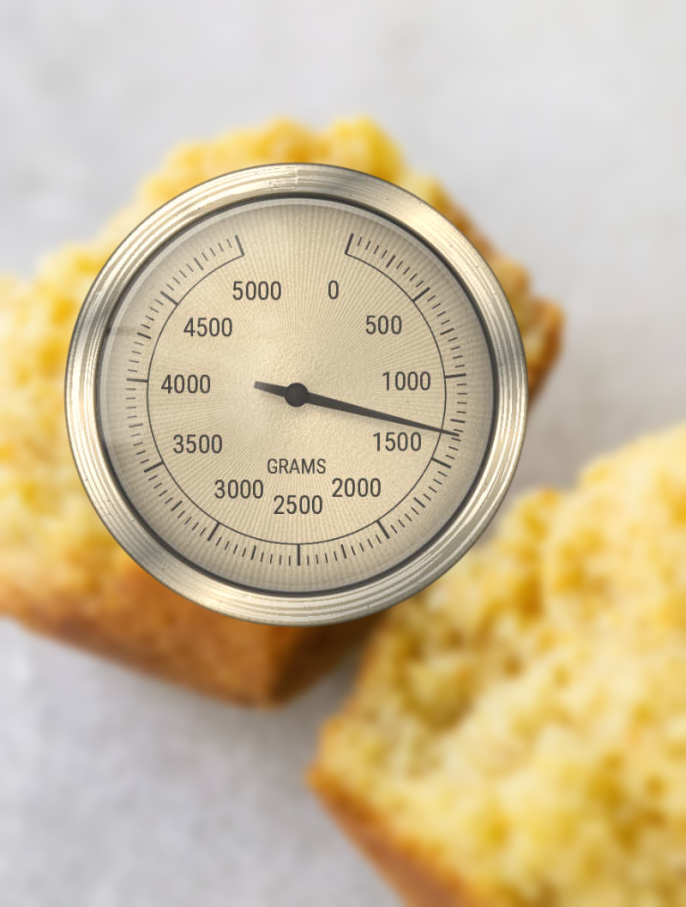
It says {"value": 1325, "unit": "g"}
